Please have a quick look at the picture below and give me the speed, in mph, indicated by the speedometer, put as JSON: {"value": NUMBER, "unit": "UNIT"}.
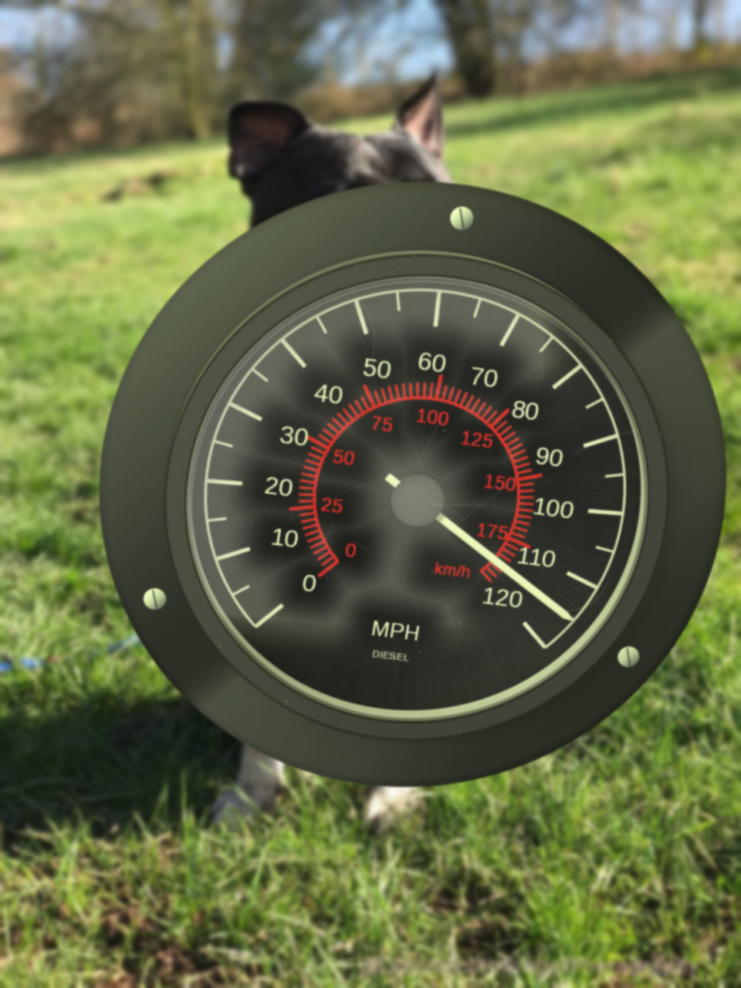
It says {"value": 115, "unit": "mph"}
